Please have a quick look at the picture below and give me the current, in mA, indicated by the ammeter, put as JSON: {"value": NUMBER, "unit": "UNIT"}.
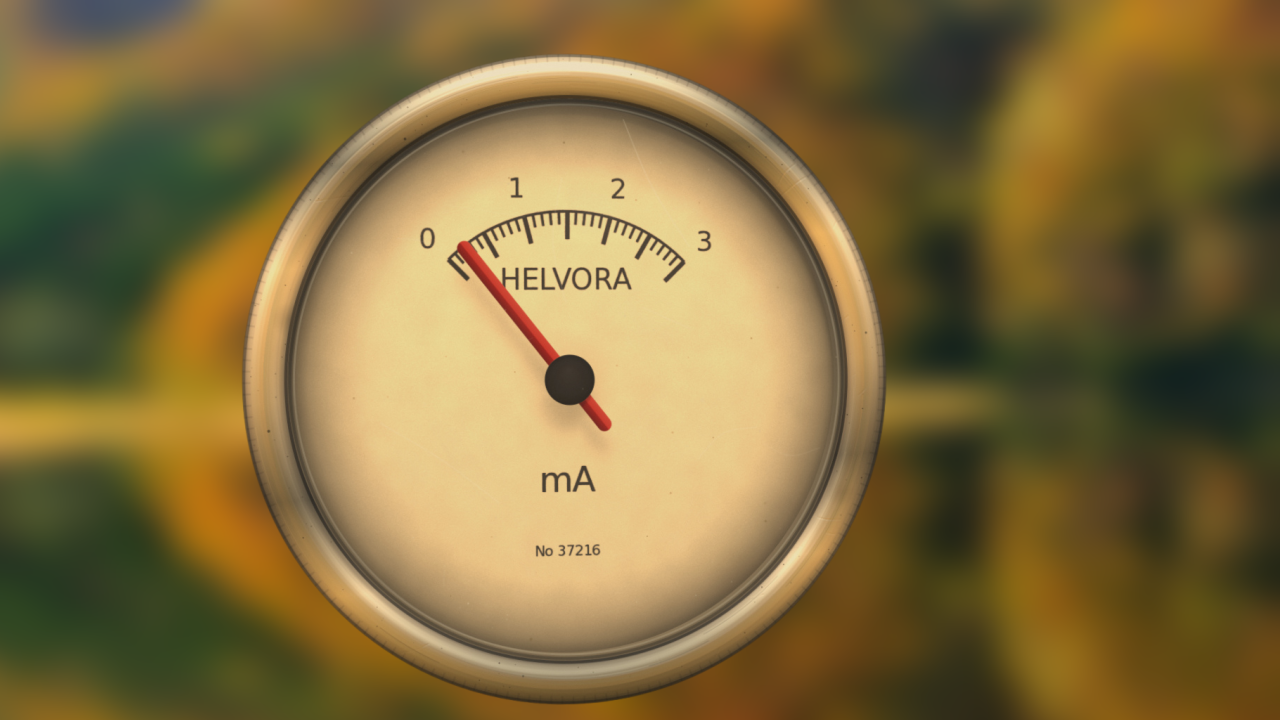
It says {"value": 0.2, "unit": "mA"}
